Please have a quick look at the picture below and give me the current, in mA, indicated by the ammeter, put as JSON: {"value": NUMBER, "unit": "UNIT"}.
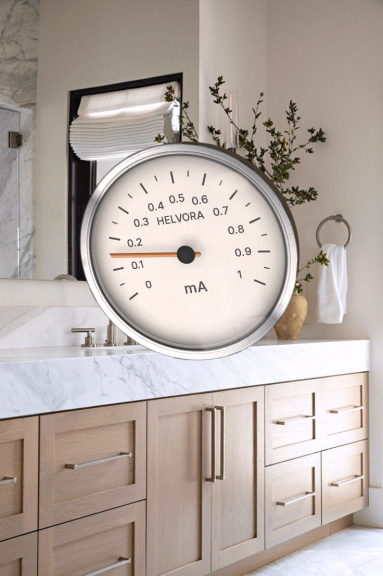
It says {"value": 0.15, "unit": "mA"}
